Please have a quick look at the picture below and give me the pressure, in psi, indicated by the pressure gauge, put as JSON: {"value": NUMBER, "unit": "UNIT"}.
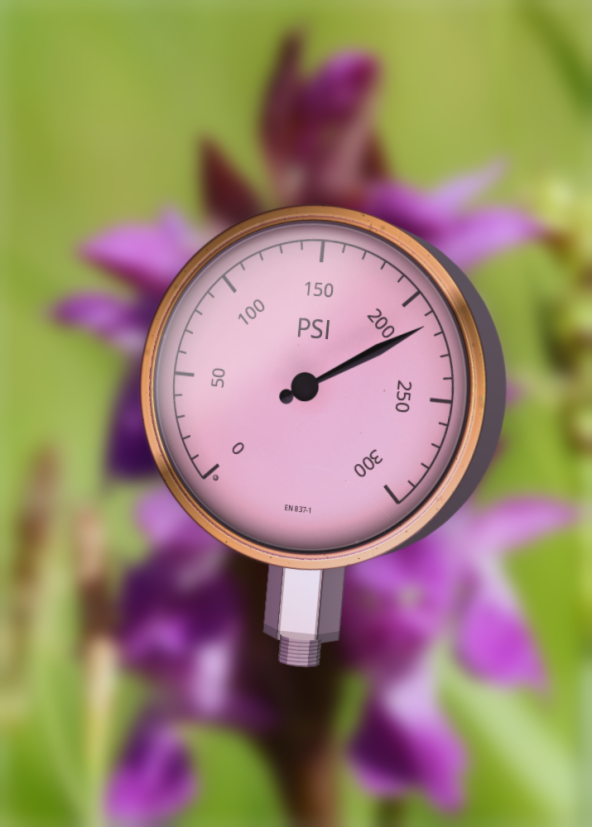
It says {"value": 215, "unit": "psi"}
